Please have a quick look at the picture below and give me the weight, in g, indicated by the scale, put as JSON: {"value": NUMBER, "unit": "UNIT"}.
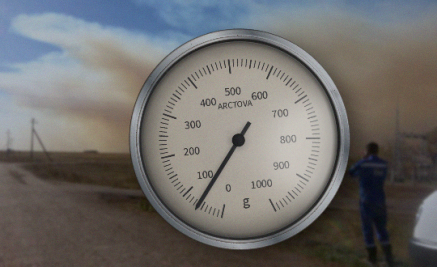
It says {"value": 60, "unit": "g"}
